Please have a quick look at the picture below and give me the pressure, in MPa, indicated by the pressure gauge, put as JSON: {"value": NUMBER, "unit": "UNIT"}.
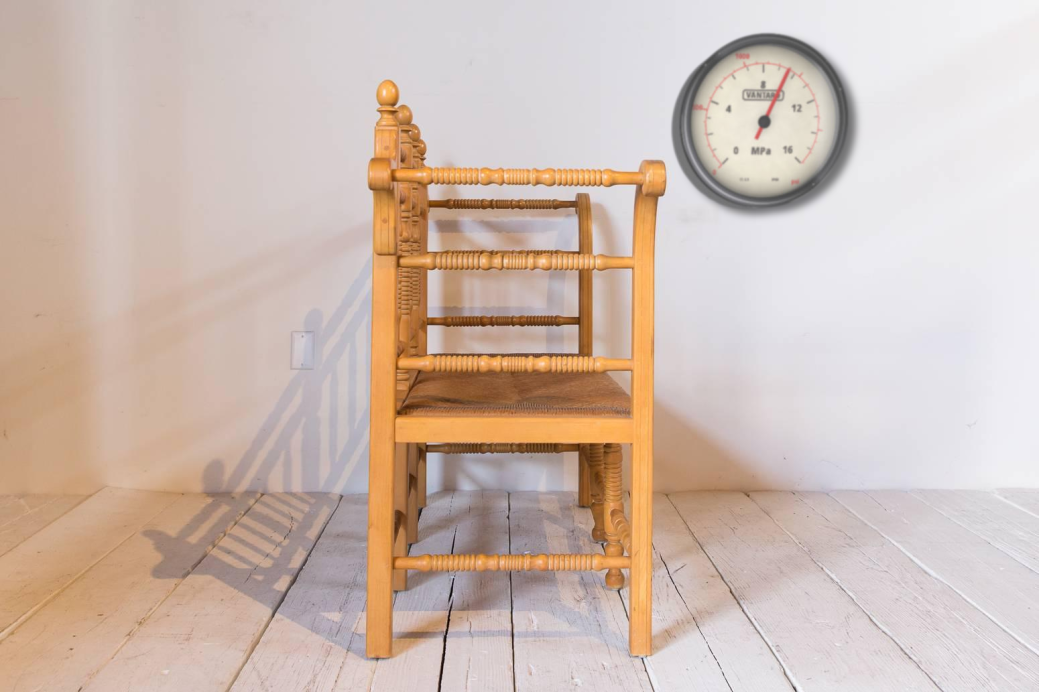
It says {"value": 9.5, "unit": "MPa"}
